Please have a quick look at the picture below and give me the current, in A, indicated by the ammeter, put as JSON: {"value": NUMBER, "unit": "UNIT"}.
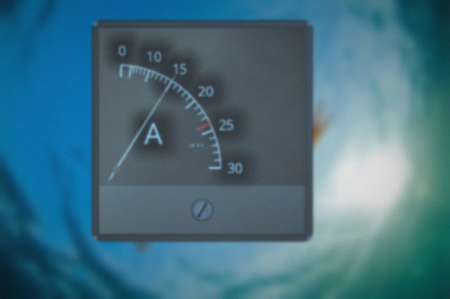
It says {"value": 15, "unit": "A"}
